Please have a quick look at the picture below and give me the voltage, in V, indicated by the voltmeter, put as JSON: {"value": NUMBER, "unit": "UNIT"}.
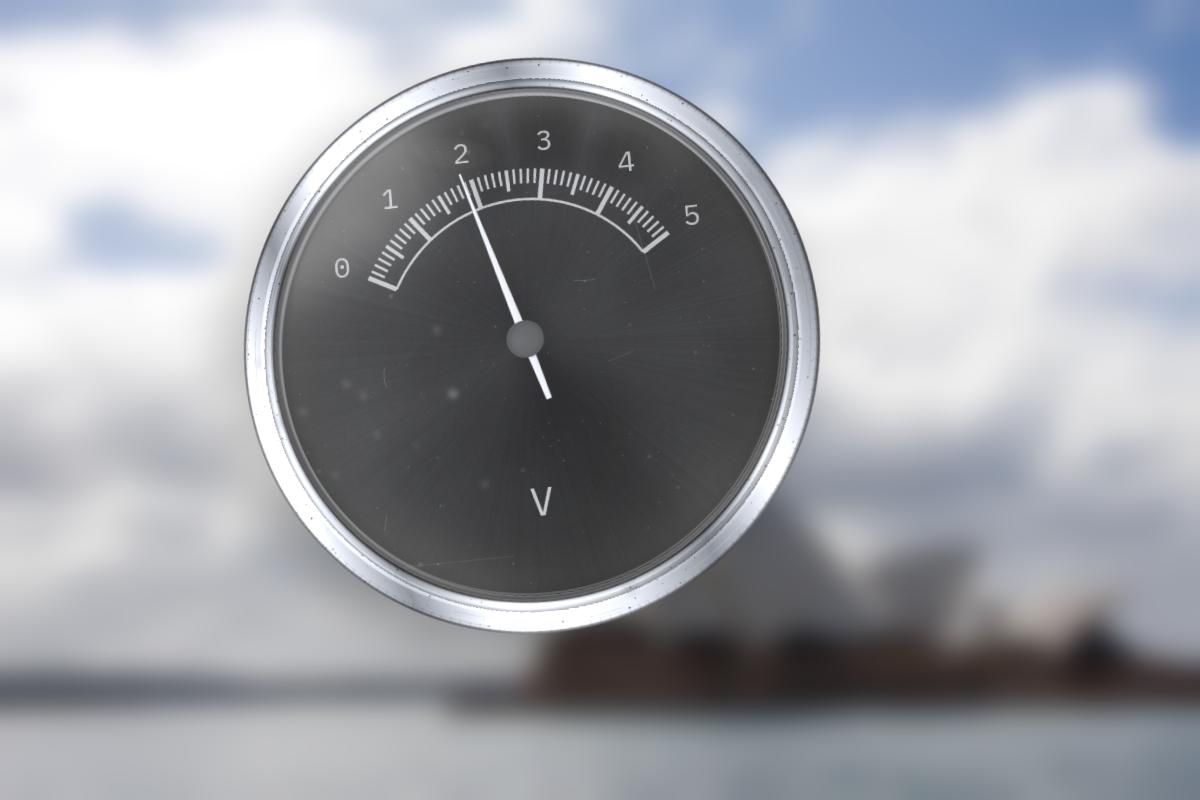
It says {"value": 1.9, "unit": "V"}
